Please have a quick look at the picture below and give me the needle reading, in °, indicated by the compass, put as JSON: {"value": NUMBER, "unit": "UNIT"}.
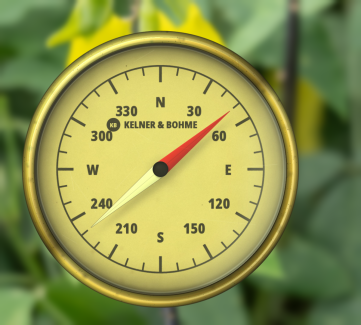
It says {"value": 50, "unit": "°"}
